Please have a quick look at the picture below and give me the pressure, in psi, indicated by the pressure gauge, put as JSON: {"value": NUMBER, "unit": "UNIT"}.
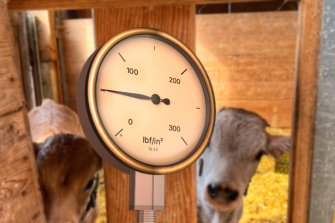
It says {"value": 50, "unit": "psi"}
